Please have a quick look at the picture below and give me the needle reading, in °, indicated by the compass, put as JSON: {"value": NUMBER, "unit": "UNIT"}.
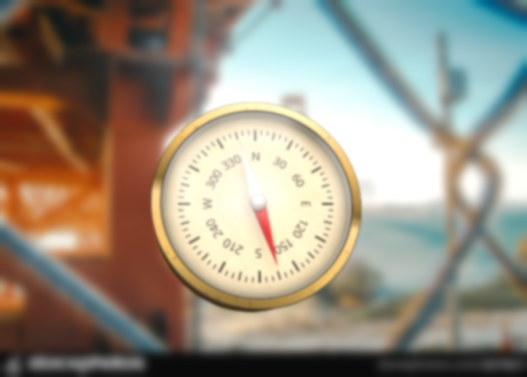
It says {"value": 165, "unit": "°"}
